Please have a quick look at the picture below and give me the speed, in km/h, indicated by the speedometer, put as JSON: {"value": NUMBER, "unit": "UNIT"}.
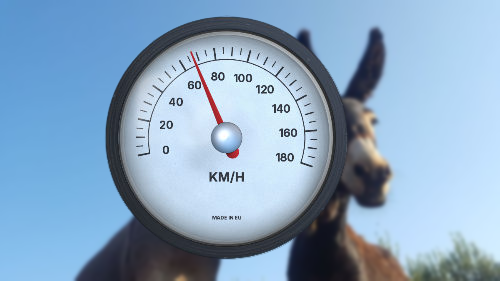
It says {"value": 67.5, "unit": "km/h"}
